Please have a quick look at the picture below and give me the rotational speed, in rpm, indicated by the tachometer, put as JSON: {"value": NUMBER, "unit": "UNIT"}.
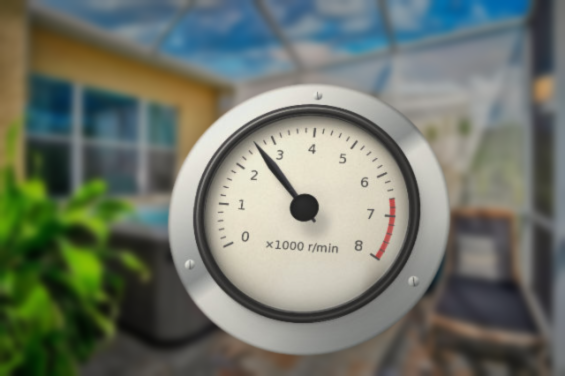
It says {"value": 2600, "unit": "rpm"}
